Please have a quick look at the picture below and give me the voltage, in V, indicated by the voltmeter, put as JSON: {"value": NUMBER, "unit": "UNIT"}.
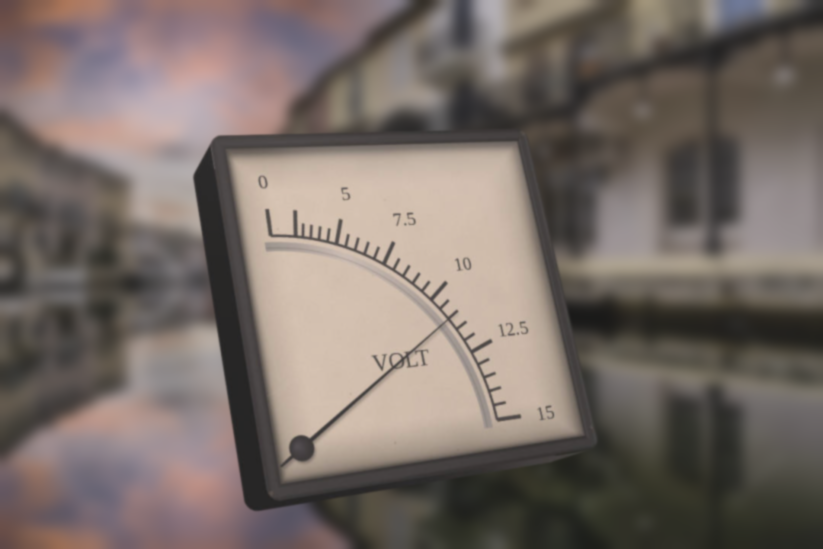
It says {"value": 11, "unit": "V"}
